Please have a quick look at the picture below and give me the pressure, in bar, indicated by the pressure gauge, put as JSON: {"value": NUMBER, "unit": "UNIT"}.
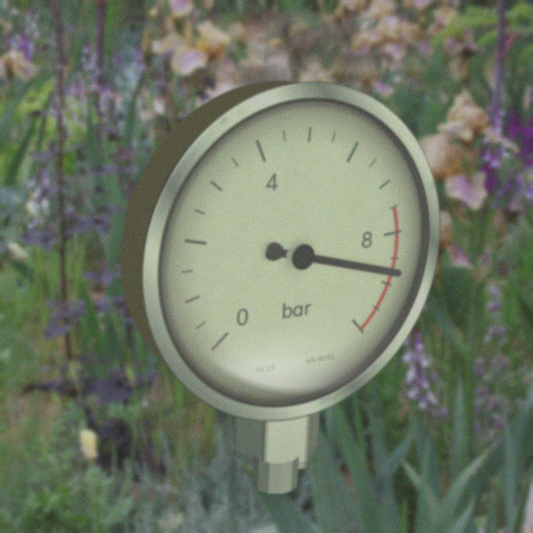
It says {"value": 8.75, "unit": "bar"}
